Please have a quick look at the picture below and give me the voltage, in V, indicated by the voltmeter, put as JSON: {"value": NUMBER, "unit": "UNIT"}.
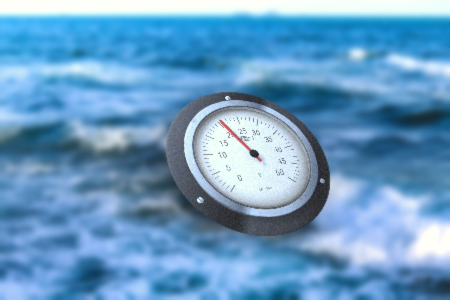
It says {"value": 20, "unit": "V"}
